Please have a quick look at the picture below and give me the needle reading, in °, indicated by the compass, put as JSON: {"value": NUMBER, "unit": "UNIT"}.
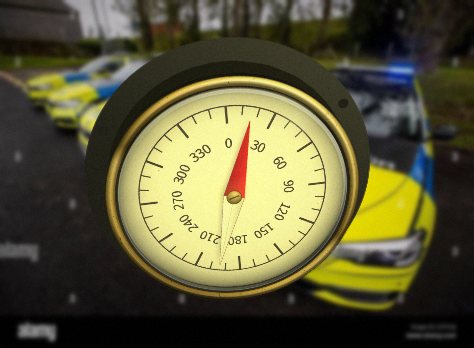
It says {"value": 15, "unit": "°"}
